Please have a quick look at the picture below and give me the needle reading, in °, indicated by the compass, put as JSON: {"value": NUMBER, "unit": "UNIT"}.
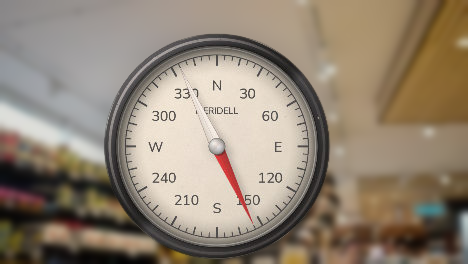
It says {"value": 155, "unit": "°"}
